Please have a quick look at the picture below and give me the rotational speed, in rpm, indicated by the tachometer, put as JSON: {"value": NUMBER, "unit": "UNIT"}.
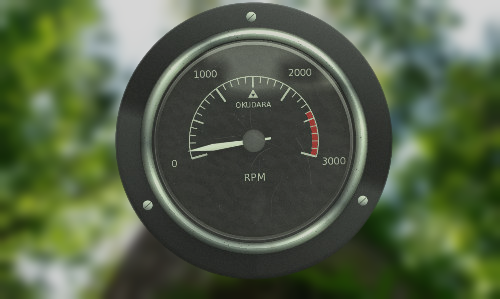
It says {"value": 100, "unit": "rpm"}
